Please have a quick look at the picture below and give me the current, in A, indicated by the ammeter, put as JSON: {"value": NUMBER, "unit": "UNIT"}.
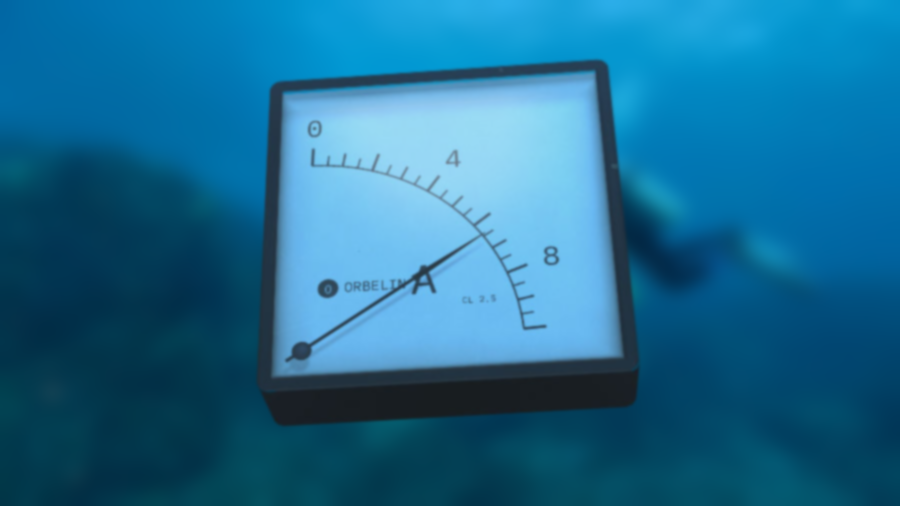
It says {"value": 6.5, "unit": "A"}
